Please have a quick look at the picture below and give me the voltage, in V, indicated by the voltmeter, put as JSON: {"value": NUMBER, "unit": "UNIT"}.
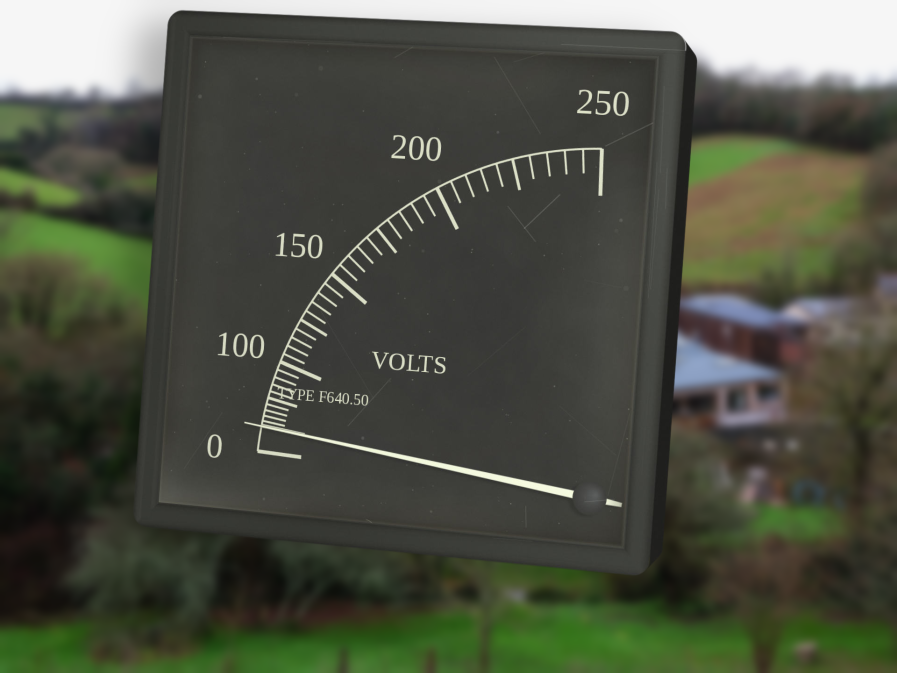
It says {"value": 50, "unit": "V"}
